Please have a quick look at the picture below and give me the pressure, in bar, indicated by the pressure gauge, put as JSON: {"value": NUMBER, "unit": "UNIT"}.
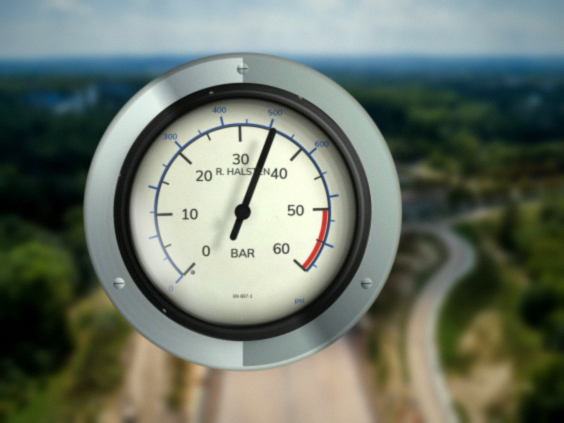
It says {"value": 35, "unit": "bar"}
